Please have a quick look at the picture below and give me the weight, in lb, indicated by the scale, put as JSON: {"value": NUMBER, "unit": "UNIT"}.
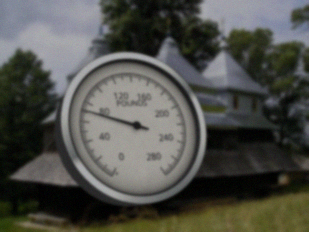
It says {"value": 70, "unit": "lb"}
